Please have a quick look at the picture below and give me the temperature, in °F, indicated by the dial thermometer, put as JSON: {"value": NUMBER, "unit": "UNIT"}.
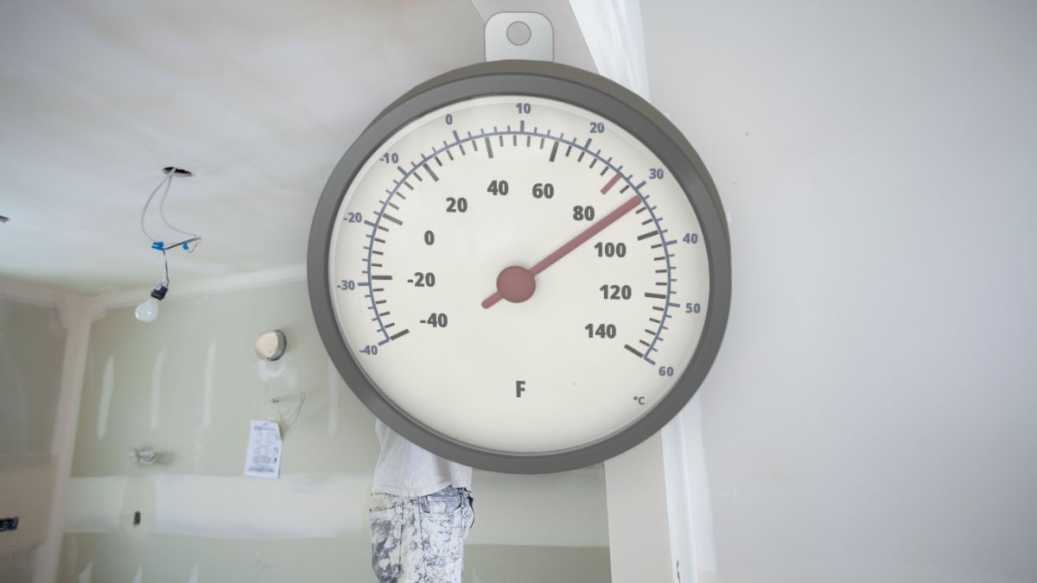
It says {"value": 88, "unit": "°F"}
